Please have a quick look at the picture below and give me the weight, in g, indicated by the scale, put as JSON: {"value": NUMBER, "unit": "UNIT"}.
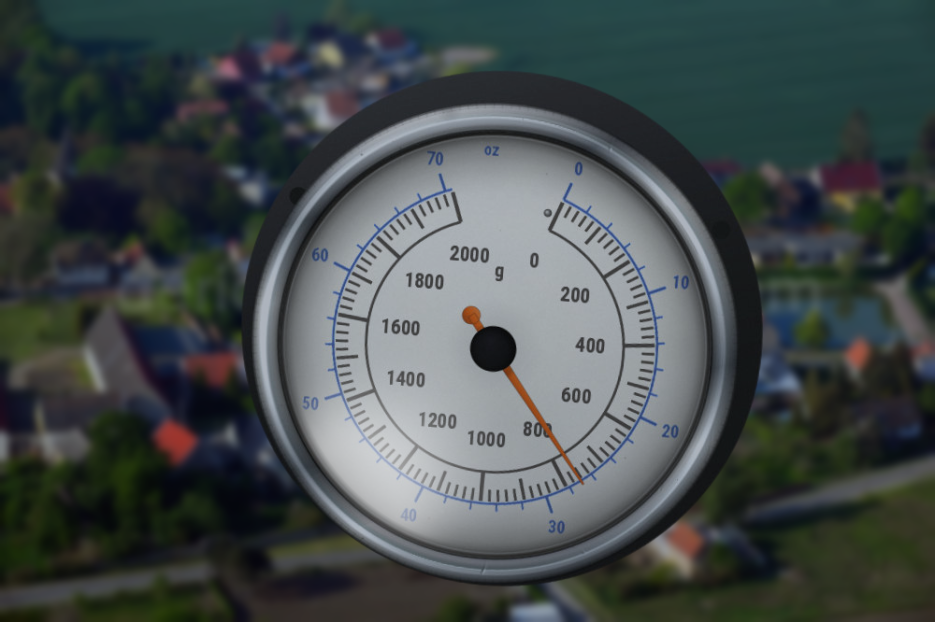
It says {"value": 760, "unit": "g"}
